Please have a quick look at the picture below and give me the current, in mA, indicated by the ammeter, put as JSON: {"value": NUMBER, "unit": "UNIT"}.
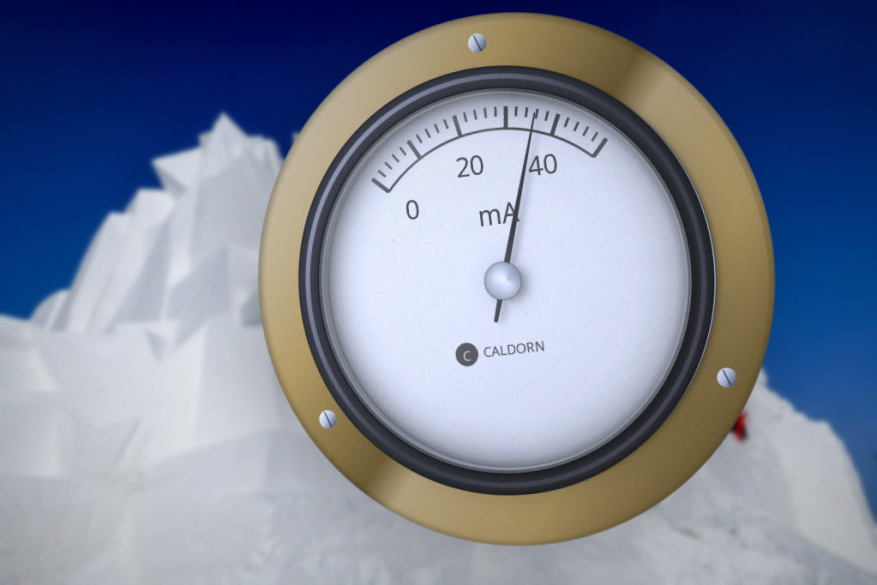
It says {"value": 36, "unit": "mA"}
